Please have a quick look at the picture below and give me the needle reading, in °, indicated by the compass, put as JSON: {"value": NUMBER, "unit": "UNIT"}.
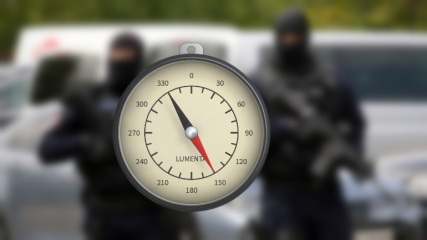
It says {"value": 150, "unit": "°"}
